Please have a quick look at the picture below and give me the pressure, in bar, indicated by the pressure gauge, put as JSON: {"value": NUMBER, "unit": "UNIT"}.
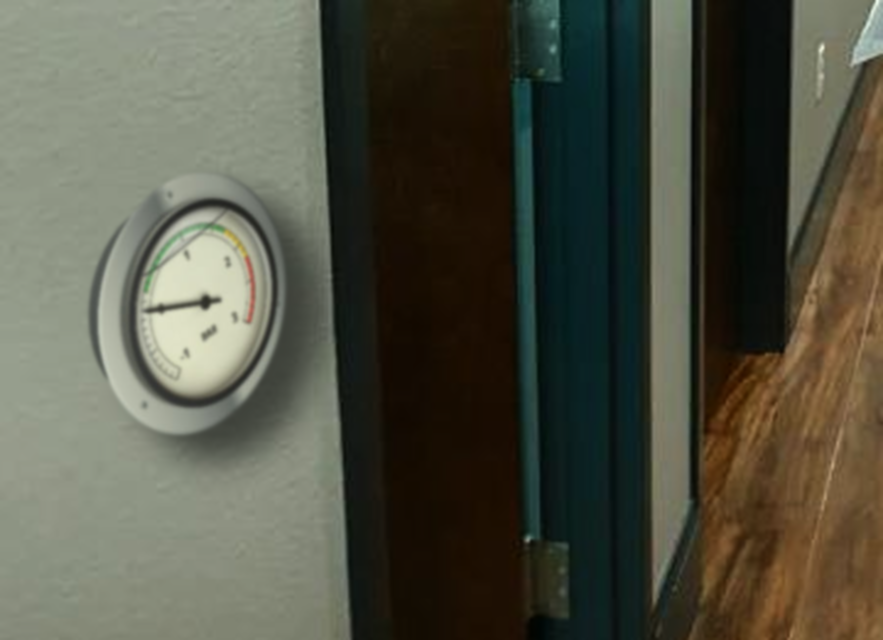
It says {"value": 0, "unit": "bar"}
